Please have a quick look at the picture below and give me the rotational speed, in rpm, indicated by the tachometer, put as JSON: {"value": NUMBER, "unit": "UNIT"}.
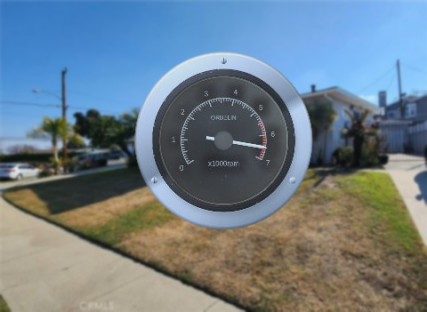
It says {"value": 6500, "unit": "rpm"}
